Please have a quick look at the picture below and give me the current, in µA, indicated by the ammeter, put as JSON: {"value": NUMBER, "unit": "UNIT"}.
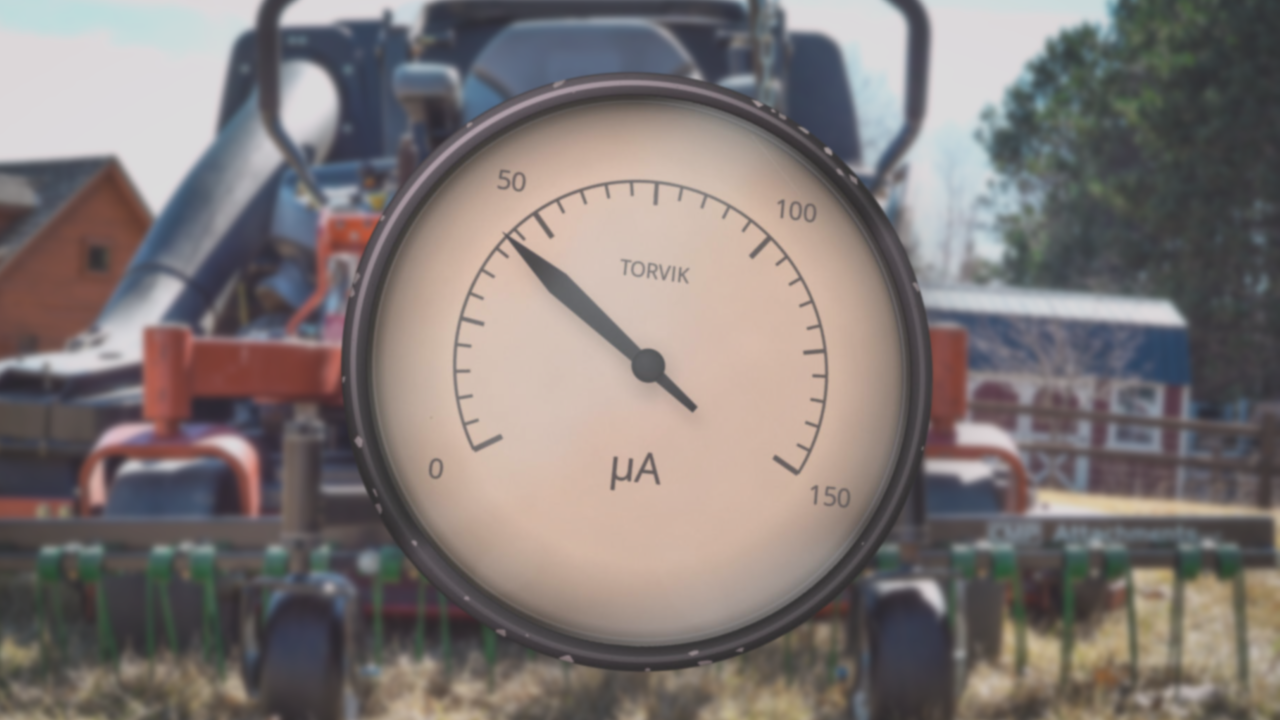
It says {"value": 42.5, "unit": "µA"}
